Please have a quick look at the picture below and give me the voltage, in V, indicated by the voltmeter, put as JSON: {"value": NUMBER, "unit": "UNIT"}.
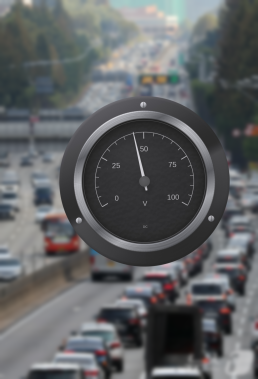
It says {"value": 45, "unit": "V"}
